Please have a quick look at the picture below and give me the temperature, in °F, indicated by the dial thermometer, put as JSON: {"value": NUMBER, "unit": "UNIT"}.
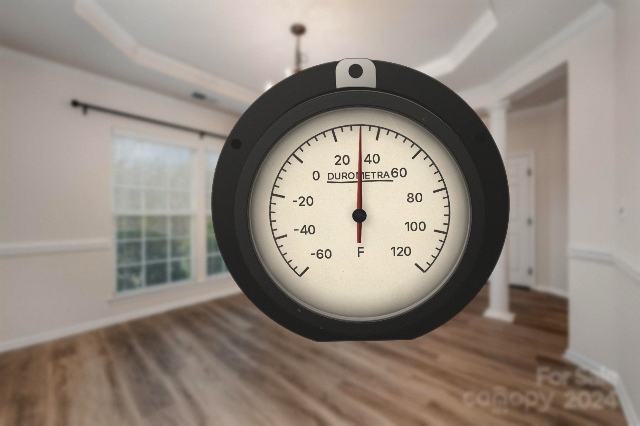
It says {"value": 32, "unit": "°F"}
